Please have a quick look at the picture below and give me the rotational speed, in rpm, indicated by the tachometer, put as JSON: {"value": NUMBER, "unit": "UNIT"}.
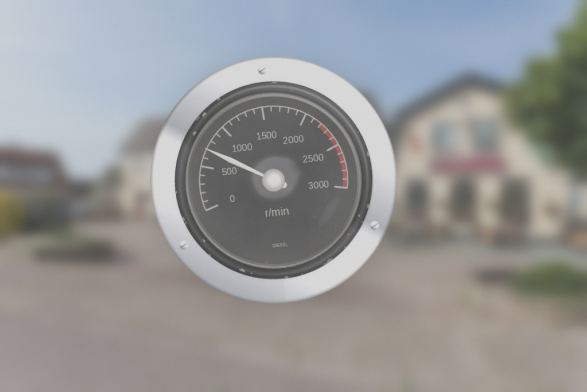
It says {"value": 700, "unit": "rpm"}
